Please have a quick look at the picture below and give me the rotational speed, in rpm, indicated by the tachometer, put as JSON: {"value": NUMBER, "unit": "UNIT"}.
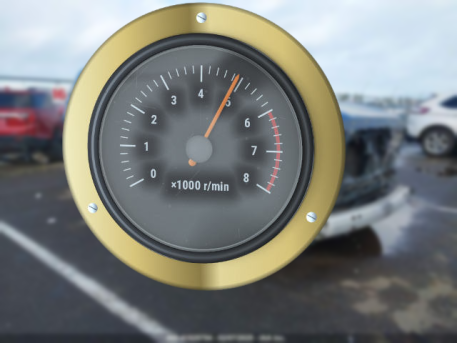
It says {"value": 4900, "unit": "rpm"}
